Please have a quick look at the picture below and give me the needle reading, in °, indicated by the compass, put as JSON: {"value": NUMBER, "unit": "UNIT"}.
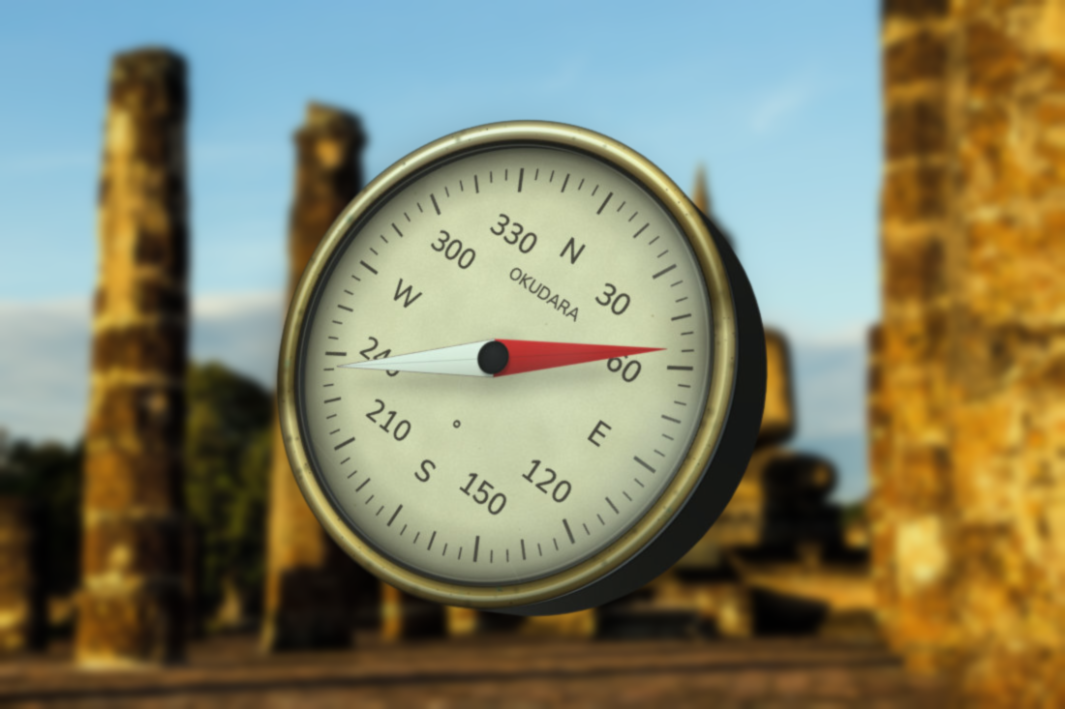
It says {"value": 55, "unit": "°"}
